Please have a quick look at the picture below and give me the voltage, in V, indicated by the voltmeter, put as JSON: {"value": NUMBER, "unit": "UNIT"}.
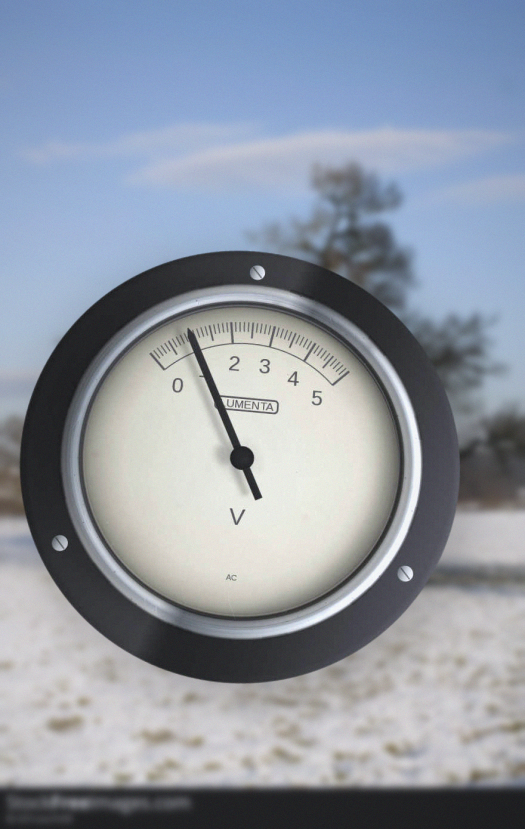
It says {"value": 1, "unit": "V"}
